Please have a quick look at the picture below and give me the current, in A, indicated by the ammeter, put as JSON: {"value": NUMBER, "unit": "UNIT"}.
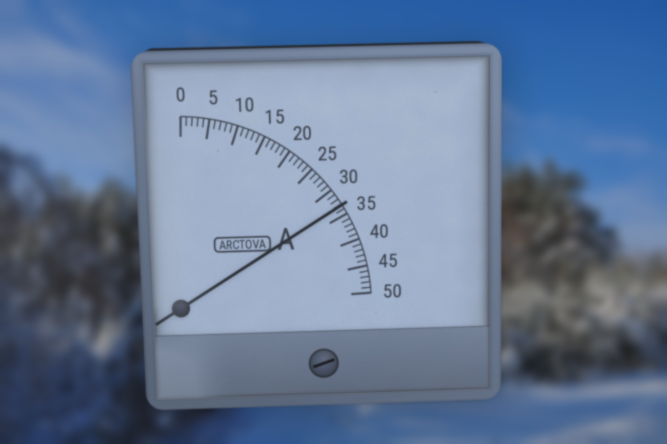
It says {"value": 33, "unit": "A"}
